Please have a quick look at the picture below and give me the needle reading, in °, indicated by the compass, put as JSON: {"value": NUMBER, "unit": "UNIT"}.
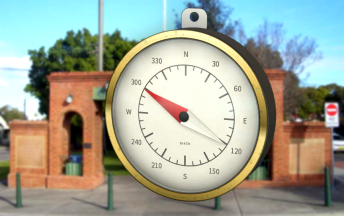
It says {"value": 300, "unit": "°"}
